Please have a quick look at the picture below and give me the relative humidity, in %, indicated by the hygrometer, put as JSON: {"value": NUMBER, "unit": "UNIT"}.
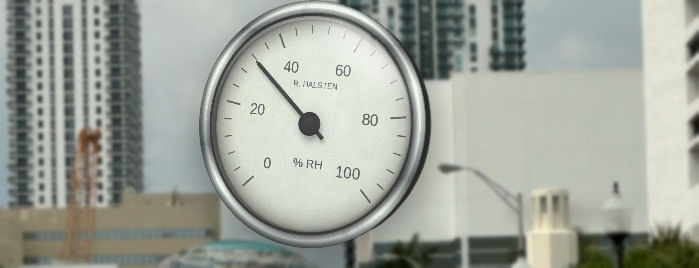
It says {"value": 32, "unit": "%"}
